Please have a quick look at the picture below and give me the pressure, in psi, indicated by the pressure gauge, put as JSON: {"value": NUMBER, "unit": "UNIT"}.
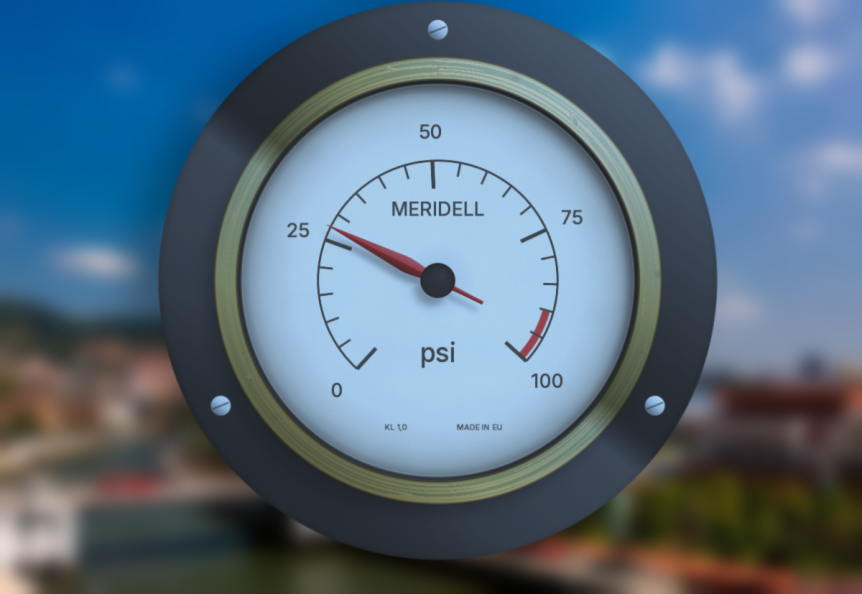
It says {"value": 27.5, "unit": "psi"}
